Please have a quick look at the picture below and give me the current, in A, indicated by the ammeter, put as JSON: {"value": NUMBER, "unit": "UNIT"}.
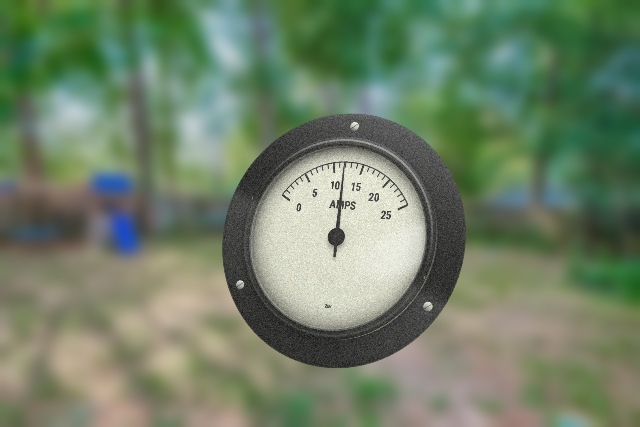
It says {"value": 12, "unit": "A"}
